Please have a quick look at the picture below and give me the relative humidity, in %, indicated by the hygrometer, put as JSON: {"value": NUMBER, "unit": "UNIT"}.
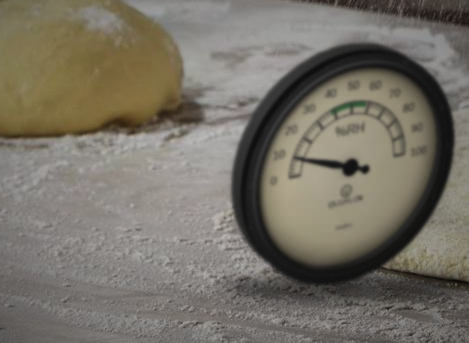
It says {"value": 10, "unit": "%"}
